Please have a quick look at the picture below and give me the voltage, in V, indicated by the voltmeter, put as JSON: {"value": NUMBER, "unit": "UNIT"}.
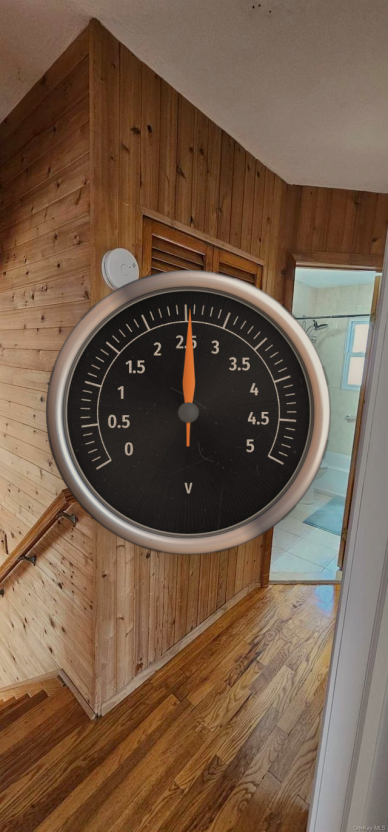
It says {"value": 2.55, "unit": "V"}
